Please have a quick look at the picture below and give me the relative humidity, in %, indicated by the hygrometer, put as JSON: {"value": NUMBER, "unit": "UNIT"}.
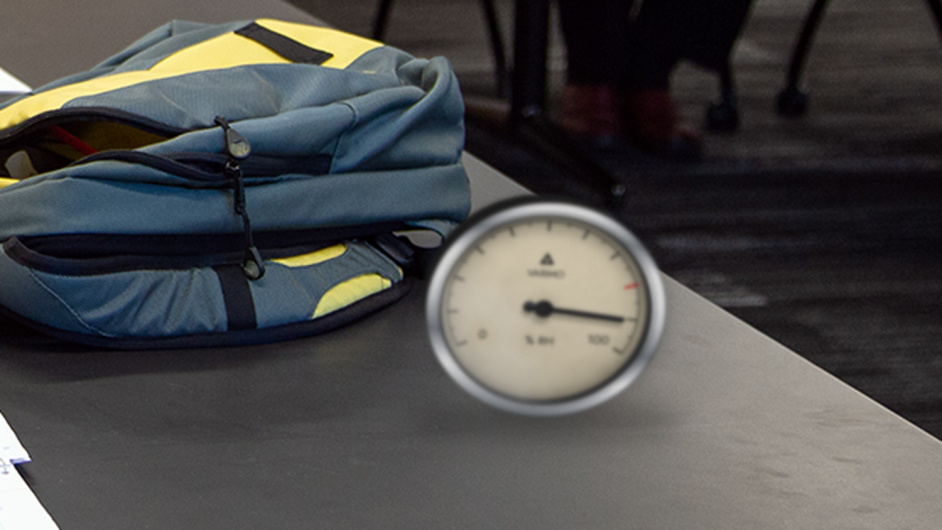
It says {"value": 90, "unit": "%"}
